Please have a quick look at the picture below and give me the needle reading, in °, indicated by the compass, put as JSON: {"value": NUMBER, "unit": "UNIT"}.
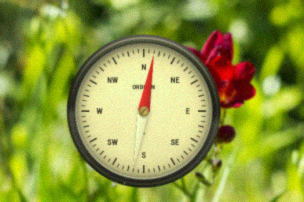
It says {"value": 10, "unit": "°"}
